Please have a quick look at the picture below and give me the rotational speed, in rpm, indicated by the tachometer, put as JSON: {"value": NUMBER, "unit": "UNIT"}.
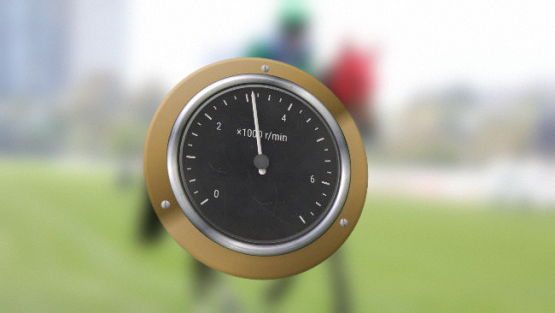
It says {"value": 3125, "unit": "rpm"}
